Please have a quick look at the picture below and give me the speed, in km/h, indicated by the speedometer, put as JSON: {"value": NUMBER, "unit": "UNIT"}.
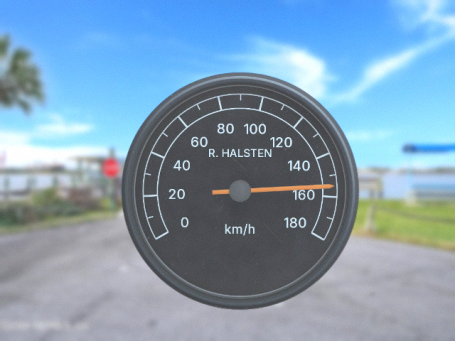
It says {"value": 155, "unit": "km/h"}
